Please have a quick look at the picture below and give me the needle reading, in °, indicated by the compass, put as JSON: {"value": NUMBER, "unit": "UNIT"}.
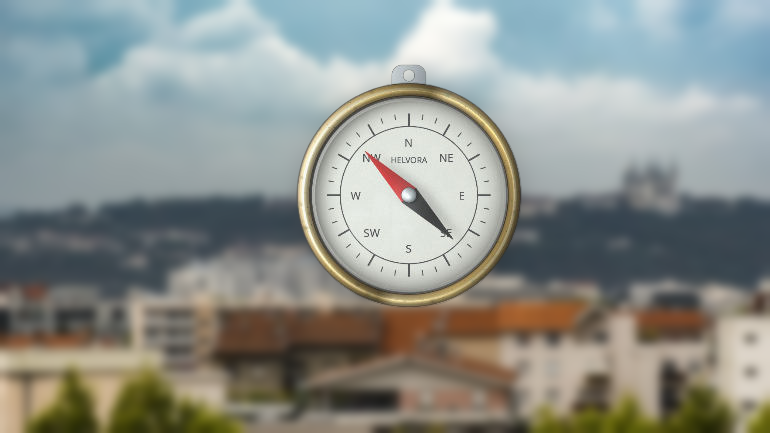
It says {"value": 315, "unit": "°"}
